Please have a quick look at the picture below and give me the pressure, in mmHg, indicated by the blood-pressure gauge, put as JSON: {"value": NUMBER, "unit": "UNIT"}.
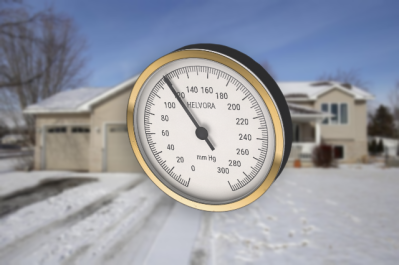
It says {"value": 120, "unit": "mmHg"}
